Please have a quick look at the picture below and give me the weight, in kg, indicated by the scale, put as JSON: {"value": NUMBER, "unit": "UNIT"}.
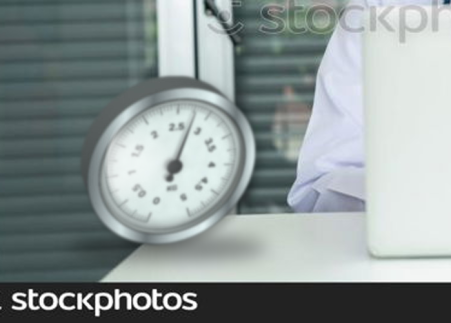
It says {"value": 2.75, "unit": "kg"}
